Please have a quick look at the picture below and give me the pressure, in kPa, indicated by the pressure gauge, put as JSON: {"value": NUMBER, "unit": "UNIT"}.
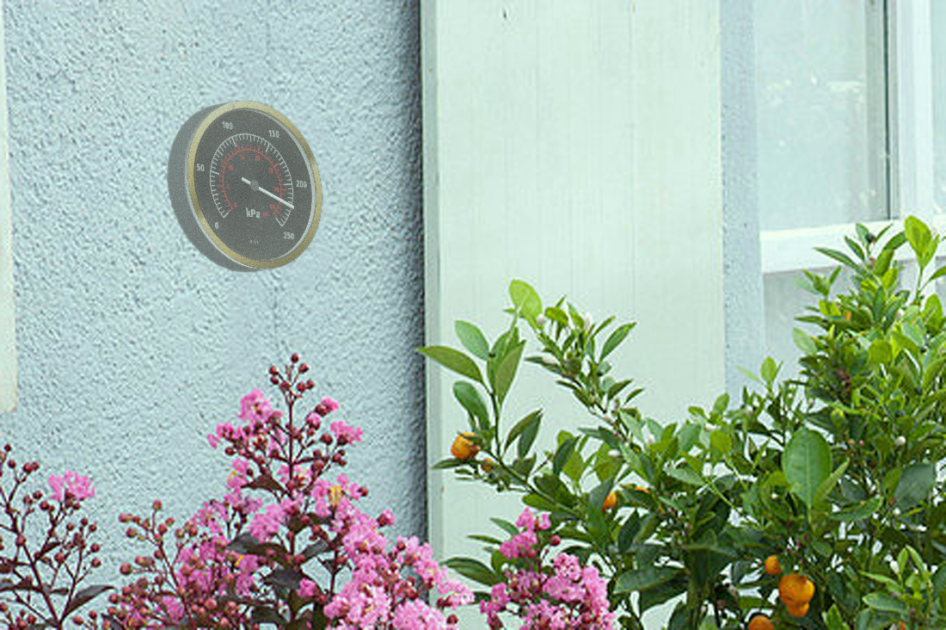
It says {"value": 225, "unit": "kPa"}
